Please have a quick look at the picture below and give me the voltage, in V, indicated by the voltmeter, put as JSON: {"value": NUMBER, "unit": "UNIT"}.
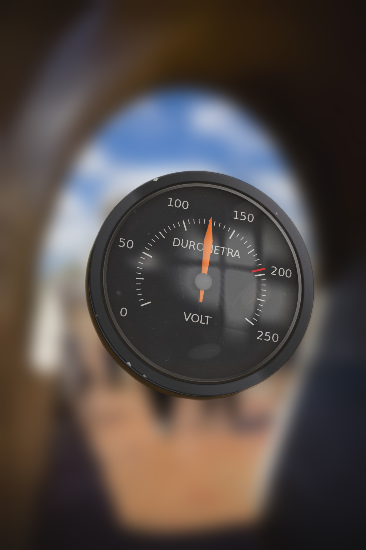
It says {"value": 125, "unit": "V"}
